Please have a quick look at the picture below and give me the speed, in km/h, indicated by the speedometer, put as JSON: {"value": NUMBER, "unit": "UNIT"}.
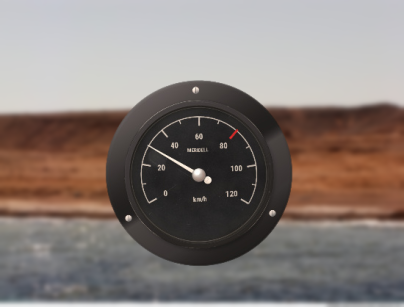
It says {"value": 30, "unit": "km/h"}
